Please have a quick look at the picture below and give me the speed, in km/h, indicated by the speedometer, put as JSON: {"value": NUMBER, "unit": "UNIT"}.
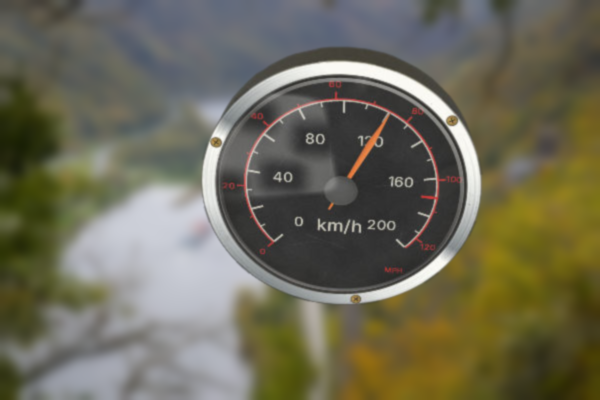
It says {"value": 120, "unit": "km/h"}
